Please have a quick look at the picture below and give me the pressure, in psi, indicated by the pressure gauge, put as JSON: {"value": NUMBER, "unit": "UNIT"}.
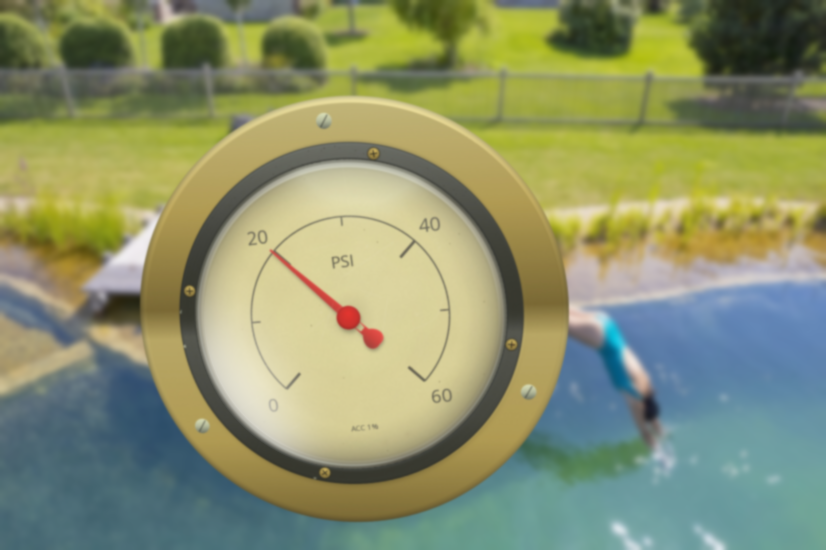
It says {"value": 20, "unit": "psi"}
